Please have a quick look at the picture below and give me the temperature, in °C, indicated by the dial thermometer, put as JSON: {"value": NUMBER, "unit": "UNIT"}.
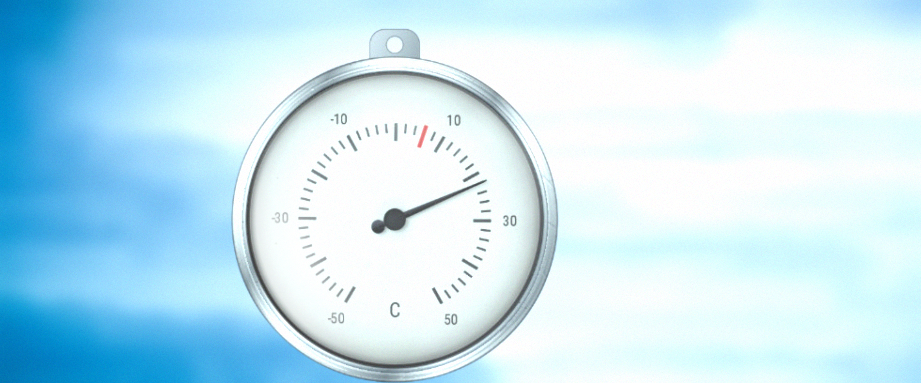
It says {"value": 22, "unit": "°C"}
